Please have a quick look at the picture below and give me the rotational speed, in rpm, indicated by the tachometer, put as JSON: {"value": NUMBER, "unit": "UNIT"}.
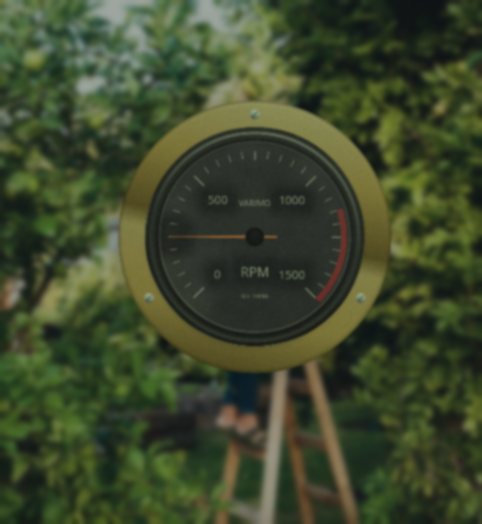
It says {"value": 250, "unit": "rpm"}
